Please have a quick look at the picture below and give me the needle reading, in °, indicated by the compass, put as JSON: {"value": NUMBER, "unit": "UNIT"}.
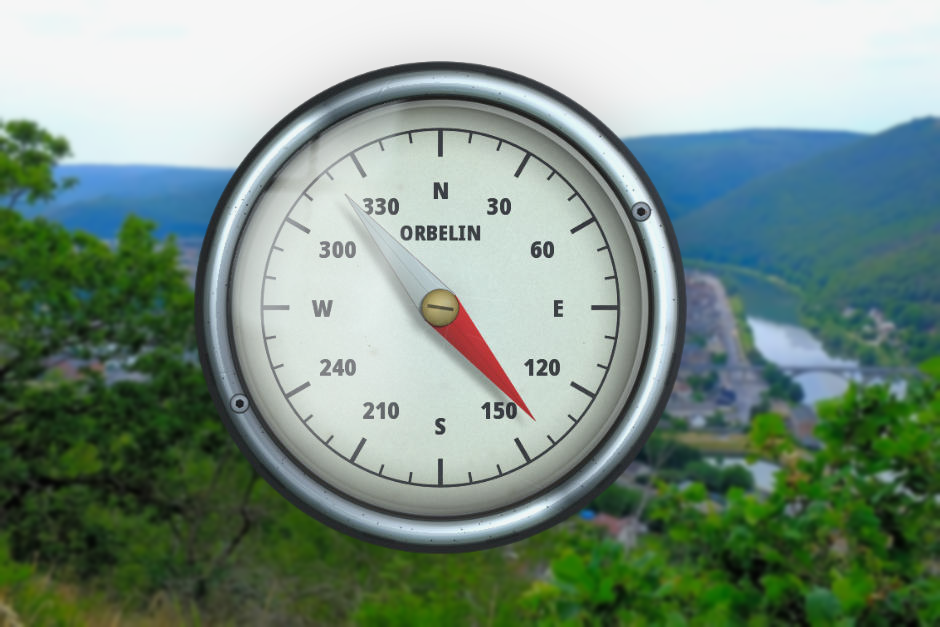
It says {"value": 140, "unit": "°"}
